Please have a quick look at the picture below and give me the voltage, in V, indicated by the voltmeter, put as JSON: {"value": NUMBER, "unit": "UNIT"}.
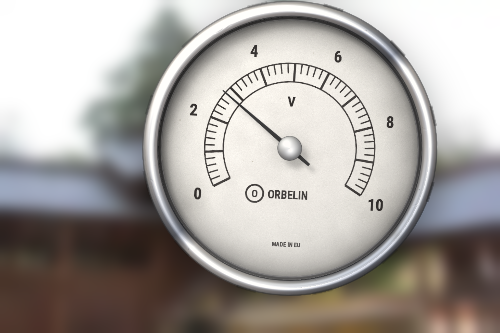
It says {"value": 2.8, "unit": "V"}
